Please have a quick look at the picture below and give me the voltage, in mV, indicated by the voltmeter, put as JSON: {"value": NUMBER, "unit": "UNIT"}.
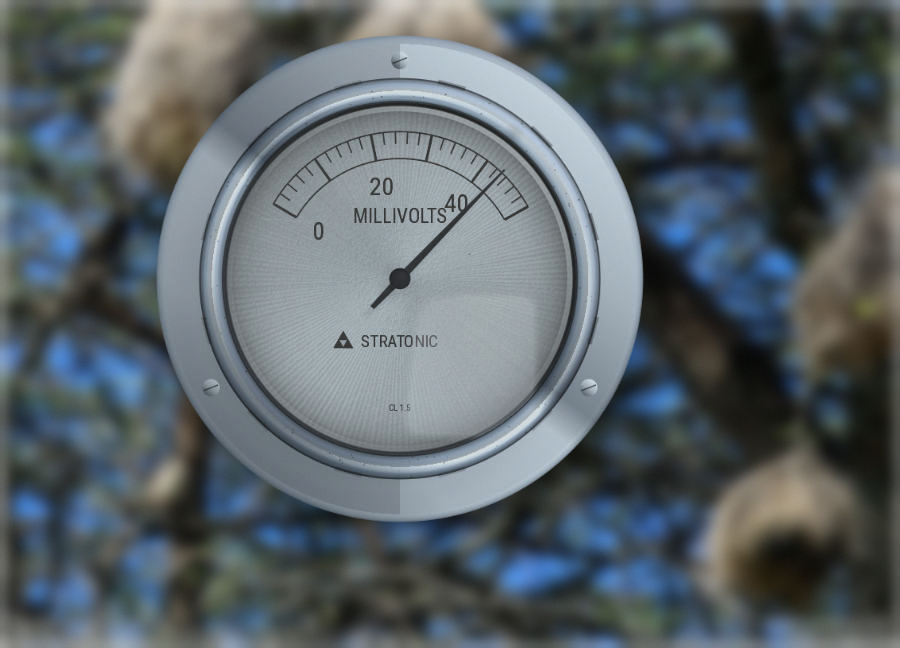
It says {"value": 43, "unit": "mV"}
